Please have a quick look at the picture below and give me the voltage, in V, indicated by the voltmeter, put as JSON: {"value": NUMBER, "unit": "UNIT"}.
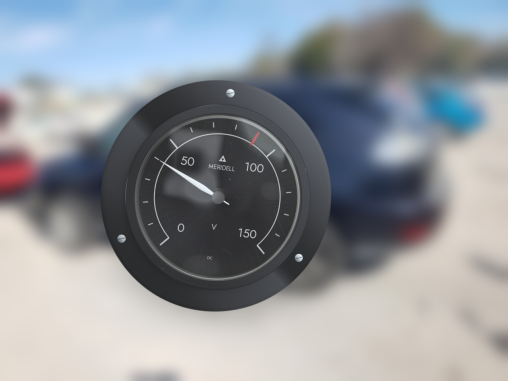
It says {"value": 40, "unit": "V"}
